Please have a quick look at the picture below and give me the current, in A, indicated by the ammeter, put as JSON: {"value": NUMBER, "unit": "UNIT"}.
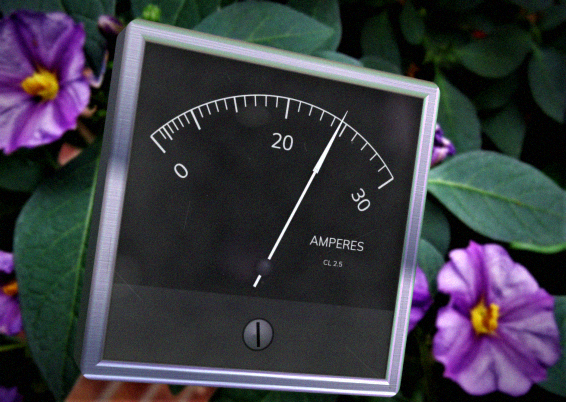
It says {"value": 24.5, "unit": "A"}
